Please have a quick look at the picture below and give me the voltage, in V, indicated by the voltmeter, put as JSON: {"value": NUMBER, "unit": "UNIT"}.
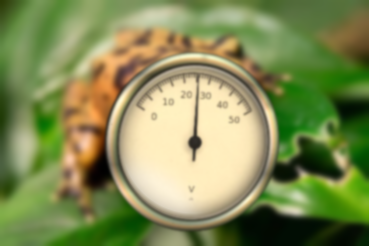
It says {"value": 25, "unit": "V"}
